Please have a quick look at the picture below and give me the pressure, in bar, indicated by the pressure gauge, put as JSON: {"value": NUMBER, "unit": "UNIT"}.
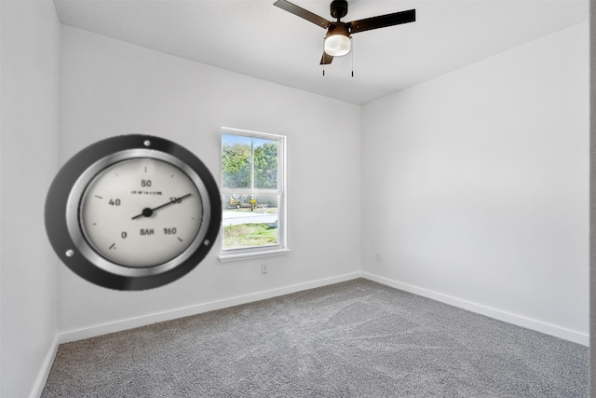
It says {"value": 120, "unit": "bar"}
